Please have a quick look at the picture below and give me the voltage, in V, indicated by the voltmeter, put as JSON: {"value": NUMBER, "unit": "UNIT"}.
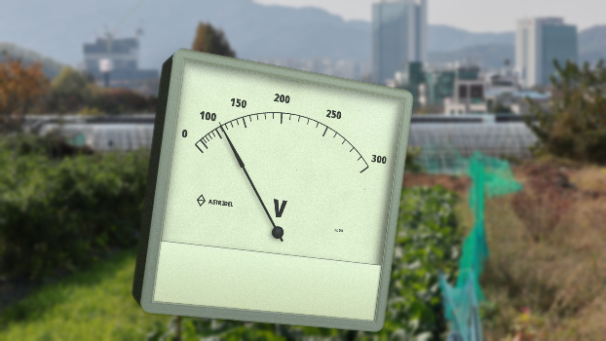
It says {"value": 110, "unit": "V"}
